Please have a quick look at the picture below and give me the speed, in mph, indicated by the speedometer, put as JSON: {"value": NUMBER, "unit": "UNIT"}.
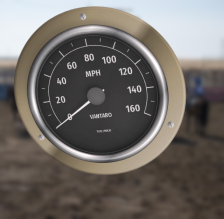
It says {"value": 0, "unit": "mph"}
